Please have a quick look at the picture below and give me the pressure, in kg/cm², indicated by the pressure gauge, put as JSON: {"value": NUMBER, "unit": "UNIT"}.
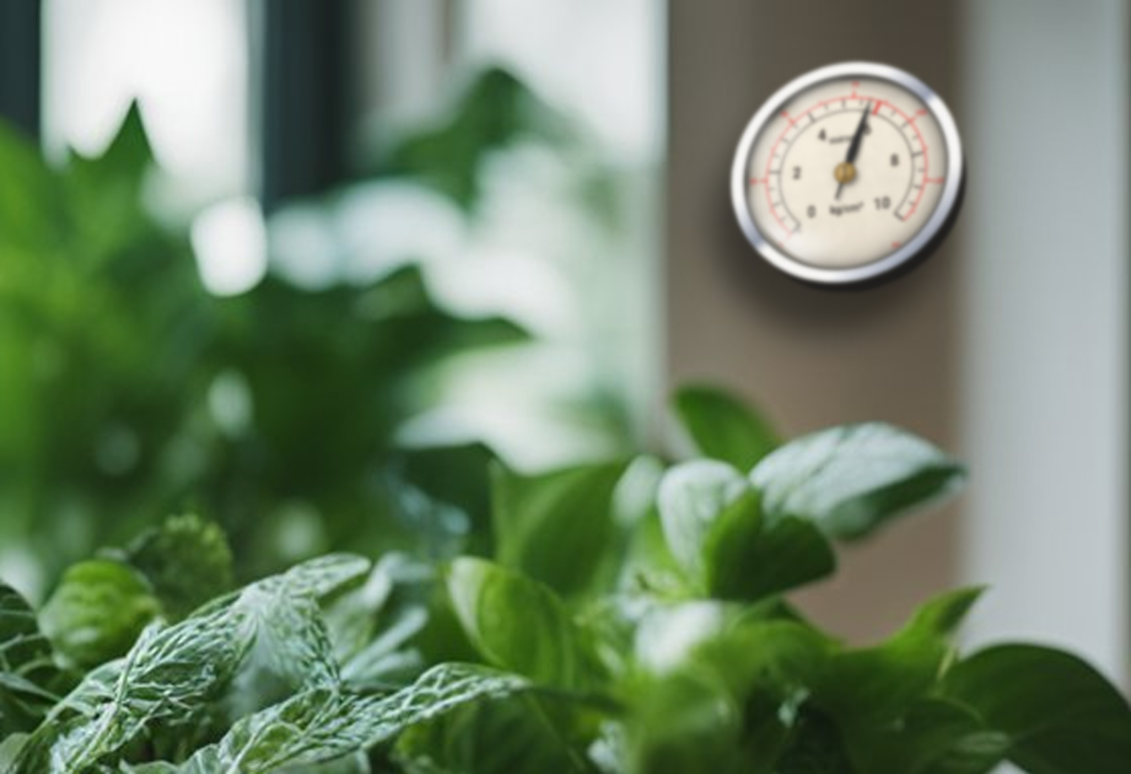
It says {"value": 5.75, "unit": "kg/cm²"}
